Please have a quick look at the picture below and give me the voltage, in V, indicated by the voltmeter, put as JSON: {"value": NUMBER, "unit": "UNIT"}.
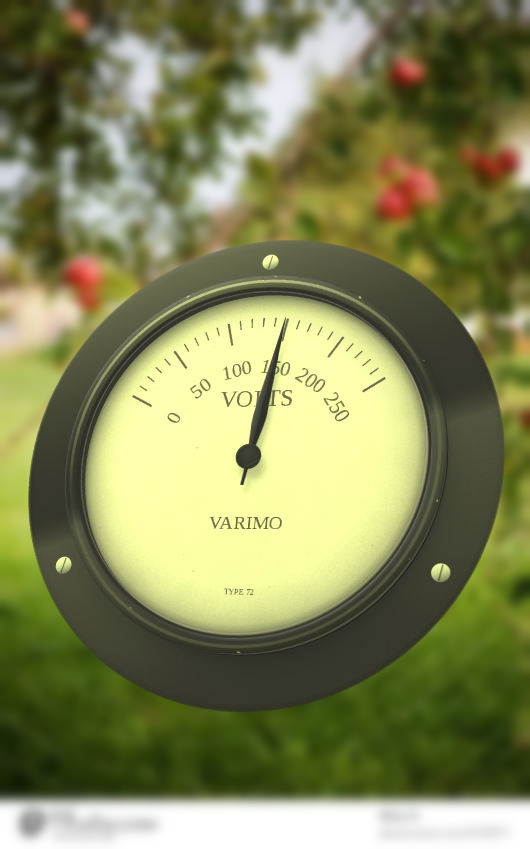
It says {"value": 150, "unit": "V"}
